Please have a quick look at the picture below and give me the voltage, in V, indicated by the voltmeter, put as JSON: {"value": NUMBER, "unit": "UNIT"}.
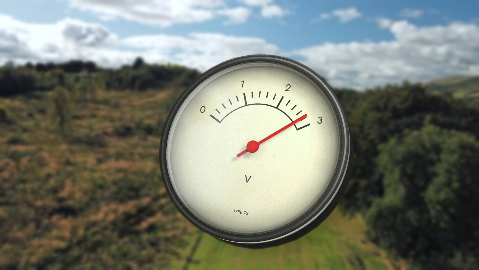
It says {"value": 2.8, "unit": "V"}
